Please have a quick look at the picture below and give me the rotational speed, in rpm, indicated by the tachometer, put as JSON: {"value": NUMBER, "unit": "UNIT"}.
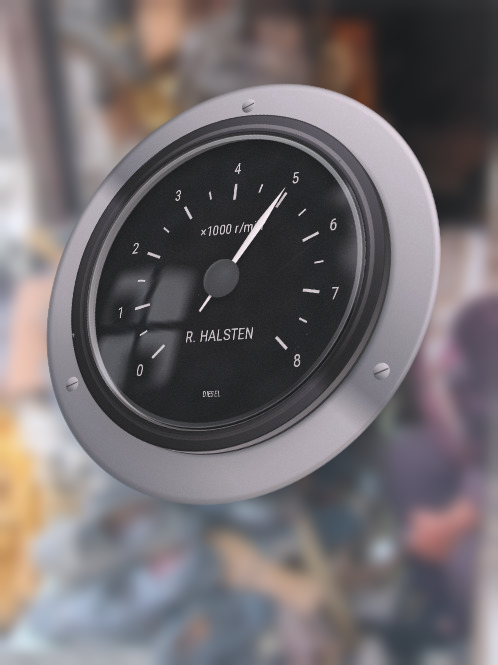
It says {"value": 5000, "unit": "rpm"}
